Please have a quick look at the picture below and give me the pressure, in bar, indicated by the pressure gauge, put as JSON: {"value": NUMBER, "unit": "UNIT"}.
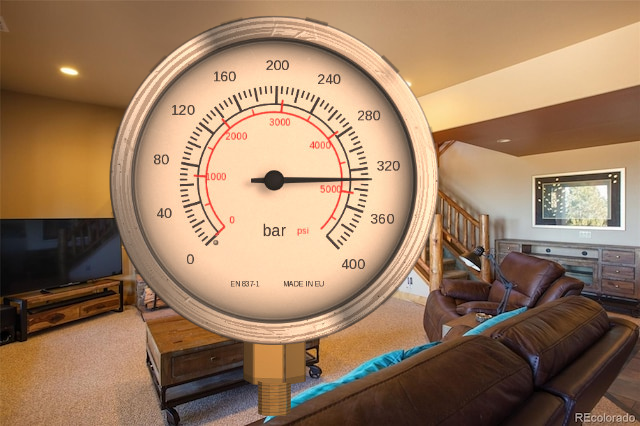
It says {"value": 330, "unit": "bar"}
